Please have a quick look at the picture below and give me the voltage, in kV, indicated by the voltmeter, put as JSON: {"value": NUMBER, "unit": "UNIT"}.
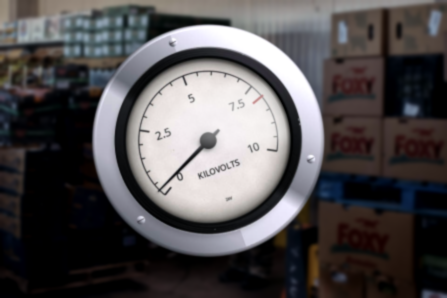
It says {"value": 0.25, "unit": "kV"}
